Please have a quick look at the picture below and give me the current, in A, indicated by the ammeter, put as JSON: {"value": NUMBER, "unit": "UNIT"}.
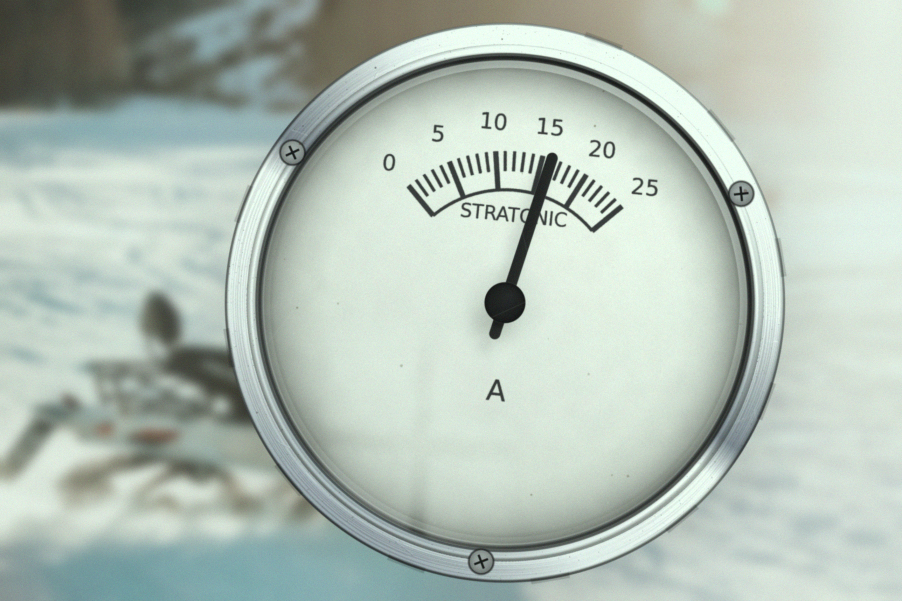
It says {"value": 16, "unit": "A"}
